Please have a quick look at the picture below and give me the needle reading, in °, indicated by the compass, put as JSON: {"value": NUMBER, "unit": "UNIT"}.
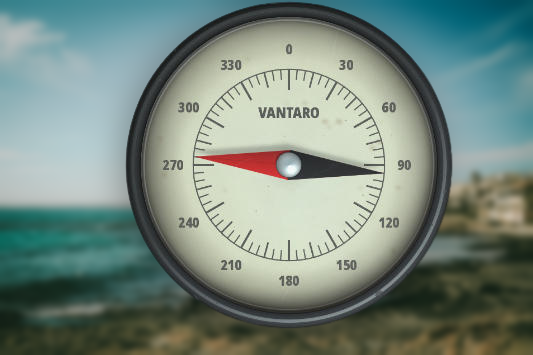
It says {"value": 275, "unit": "°"}
